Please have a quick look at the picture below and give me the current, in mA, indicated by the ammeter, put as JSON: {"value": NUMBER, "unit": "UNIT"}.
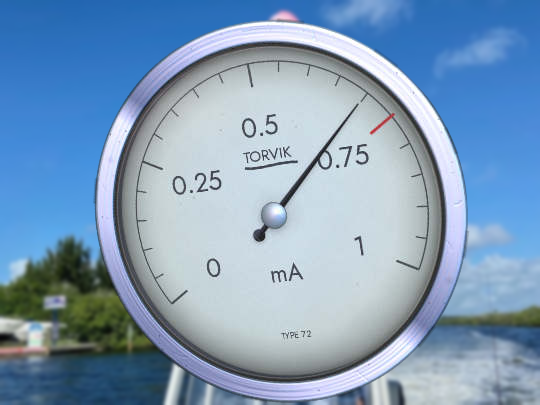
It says {"value": 0.7, "unit": "mA"}
